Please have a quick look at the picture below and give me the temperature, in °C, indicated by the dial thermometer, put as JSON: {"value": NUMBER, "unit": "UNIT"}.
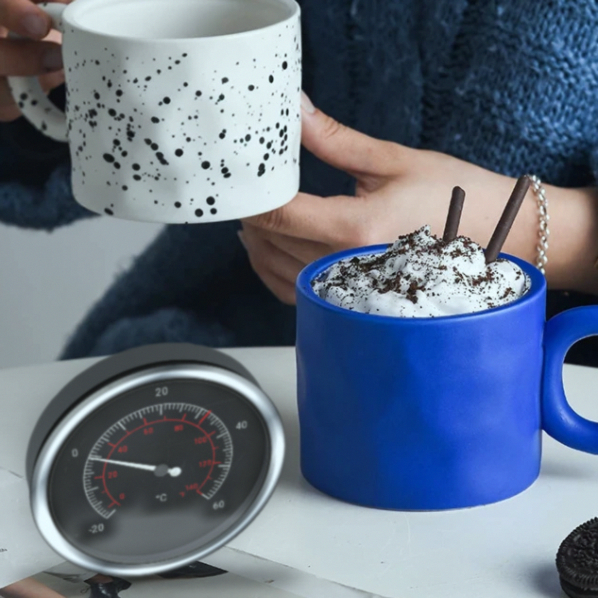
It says {"value": 0, "unit": "°C"}
